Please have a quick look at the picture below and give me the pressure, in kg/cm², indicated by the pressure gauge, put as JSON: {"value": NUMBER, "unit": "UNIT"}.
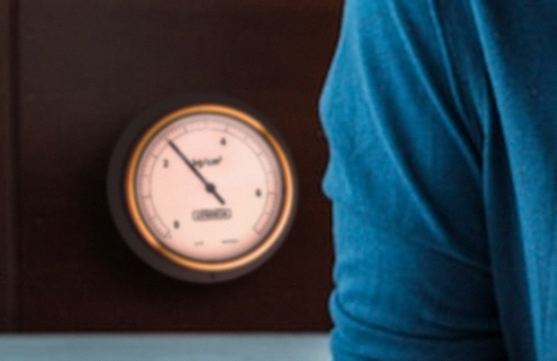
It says {"value": 2.5, "unit": "kg/cm²"}
